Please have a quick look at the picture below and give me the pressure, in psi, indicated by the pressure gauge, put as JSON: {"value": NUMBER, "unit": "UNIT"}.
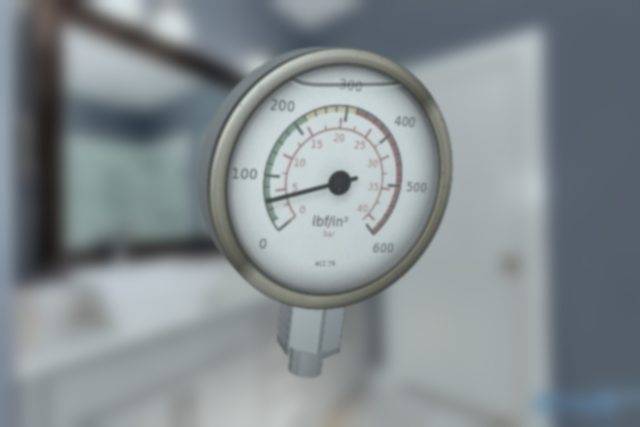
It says {"value": 60, "unit": "psi"}
